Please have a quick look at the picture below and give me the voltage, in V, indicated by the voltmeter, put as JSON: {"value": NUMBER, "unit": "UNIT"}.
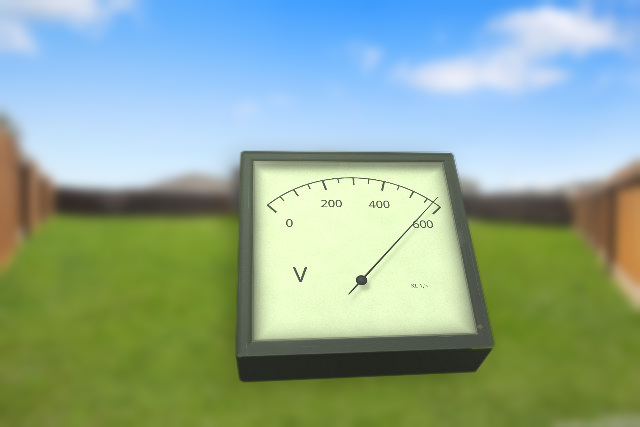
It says {"value": 575, "unit": "V"}
